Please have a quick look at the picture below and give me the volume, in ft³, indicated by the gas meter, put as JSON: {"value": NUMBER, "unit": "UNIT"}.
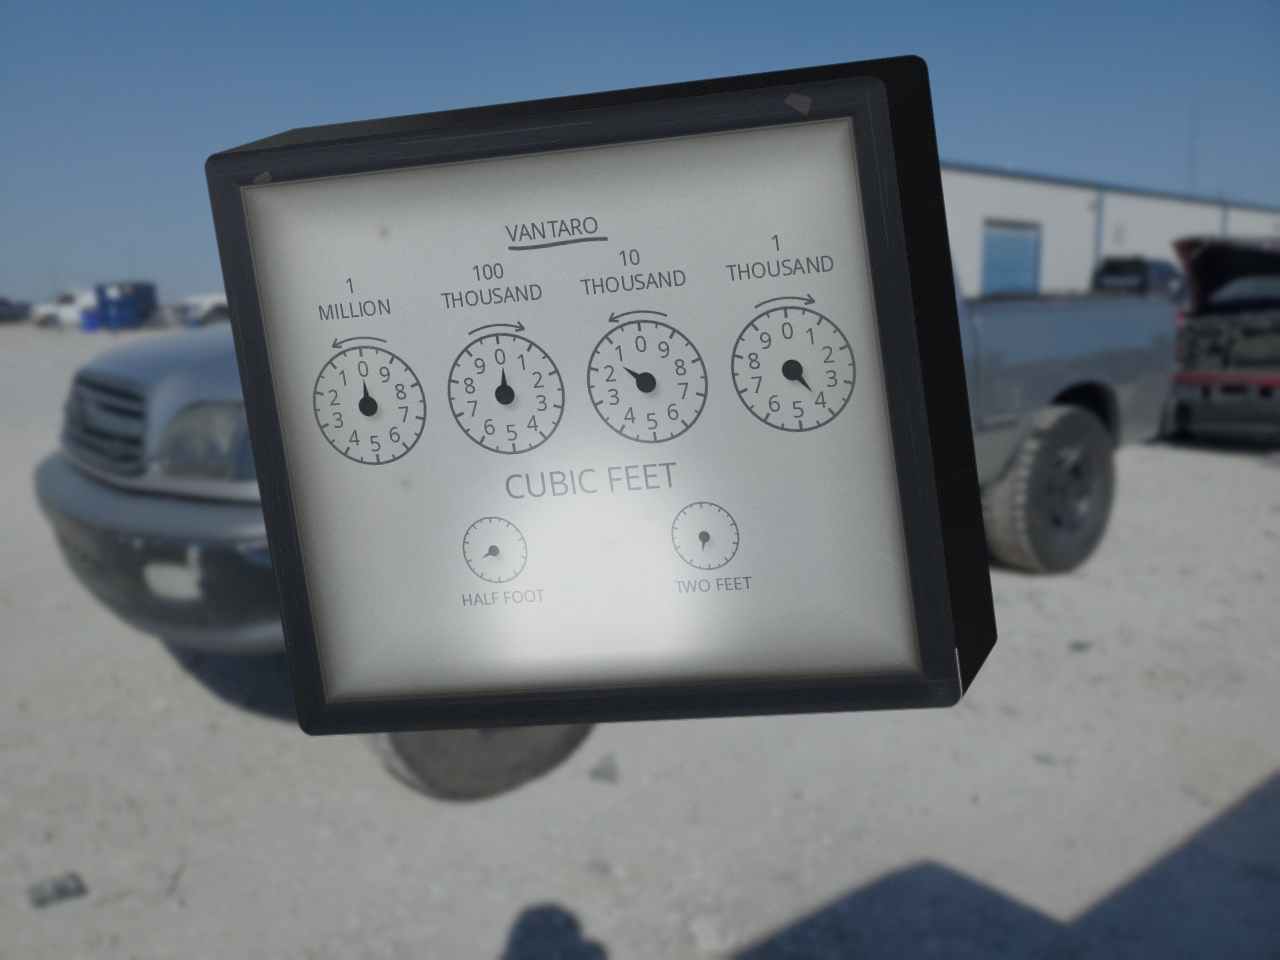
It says {"value": 1400, "unit": "ft³"}
